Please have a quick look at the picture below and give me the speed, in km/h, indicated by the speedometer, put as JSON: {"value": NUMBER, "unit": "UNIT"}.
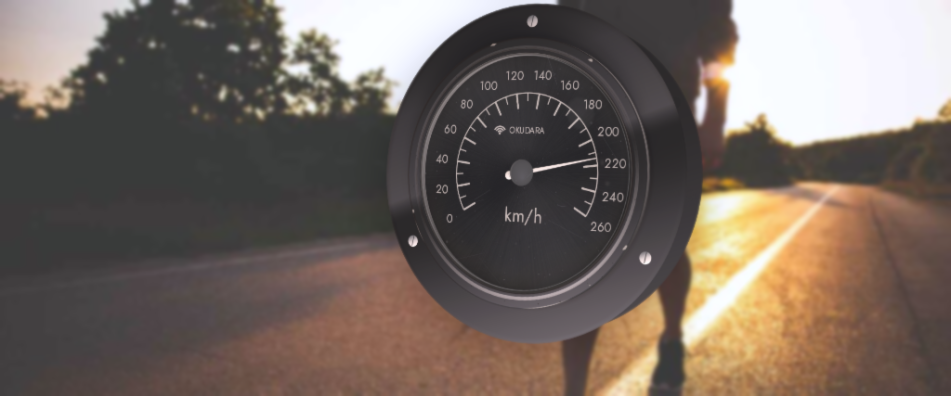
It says {"value": 215, "unit": "km/h"}
